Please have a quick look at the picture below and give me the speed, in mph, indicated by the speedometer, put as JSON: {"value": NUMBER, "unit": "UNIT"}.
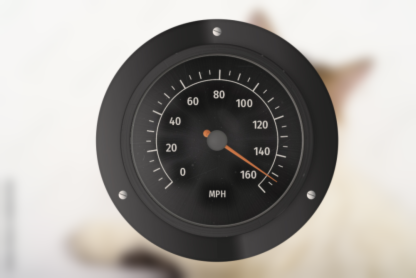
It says {"value": 152.5, "unit": "mph"}
